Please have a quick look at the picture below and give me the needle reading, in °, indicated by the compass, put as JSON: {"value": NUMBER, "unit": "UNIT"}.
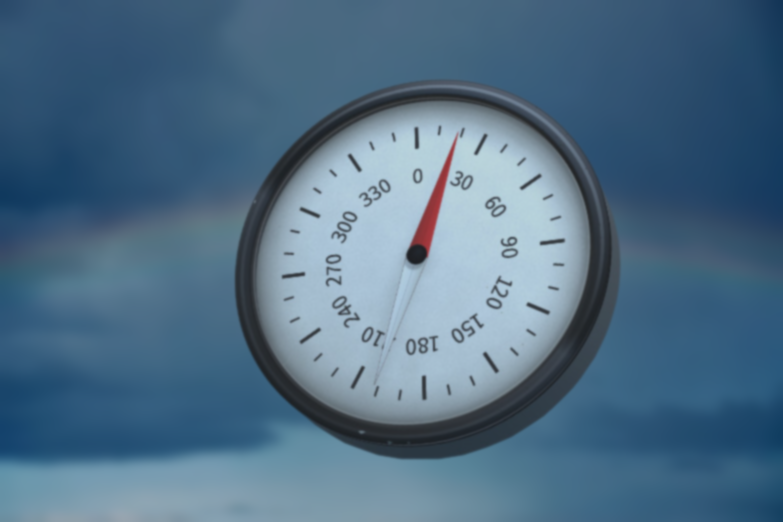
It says {"value": 20, "unit": "°"}
